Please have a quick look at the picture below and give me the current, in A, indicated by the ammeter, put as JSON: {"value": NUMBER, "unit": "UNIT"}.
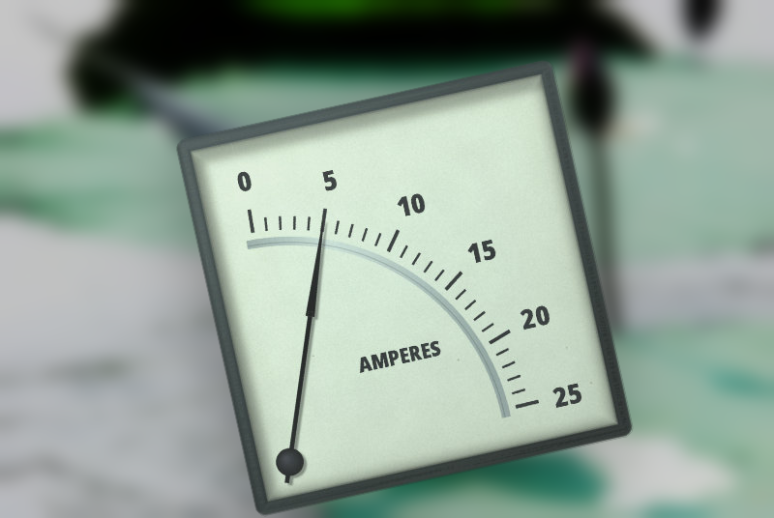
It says {"value": 5, "unit": "A"}
